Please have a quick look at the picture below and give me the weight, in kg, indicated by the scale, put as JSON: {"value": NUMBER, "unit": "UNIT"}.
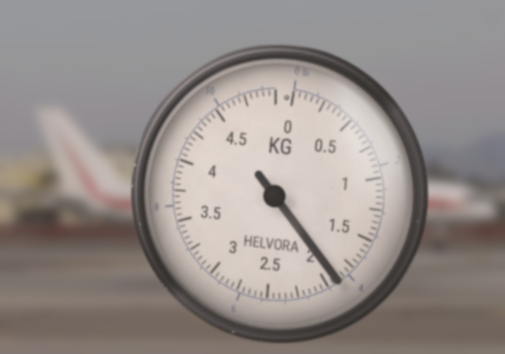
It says {"value": 1.9, "unit": "kg"}
